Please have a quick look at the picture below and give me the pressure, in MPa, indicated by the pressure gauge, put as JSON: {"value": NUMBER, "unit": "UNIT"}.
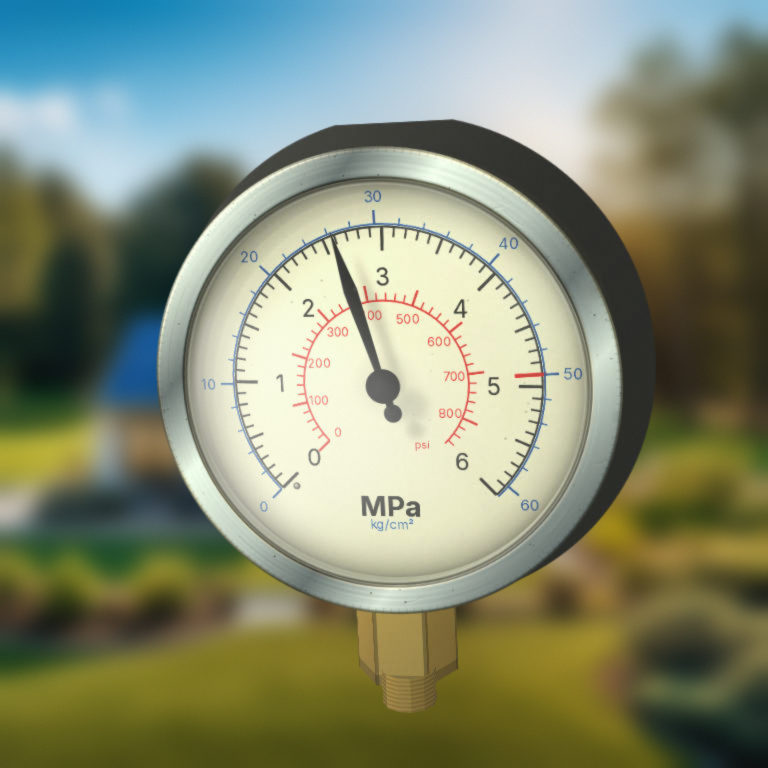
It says {"value": 2.6, "unit": "MPa"}
